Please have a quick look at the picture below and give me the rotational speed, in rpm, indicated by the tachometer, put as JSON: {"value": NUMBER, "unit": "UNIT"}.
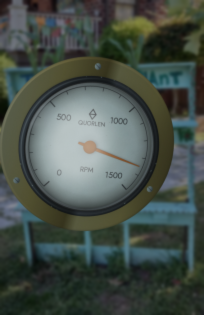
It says {"value": 1350, "unit": "rpm"}
